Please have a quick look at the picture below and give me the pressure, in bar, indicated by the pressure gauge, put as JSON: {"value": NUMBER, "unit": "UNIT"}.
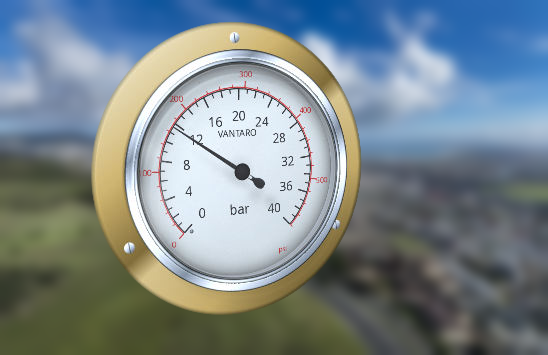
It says {"value": 11.5, "unit": "bar"}
